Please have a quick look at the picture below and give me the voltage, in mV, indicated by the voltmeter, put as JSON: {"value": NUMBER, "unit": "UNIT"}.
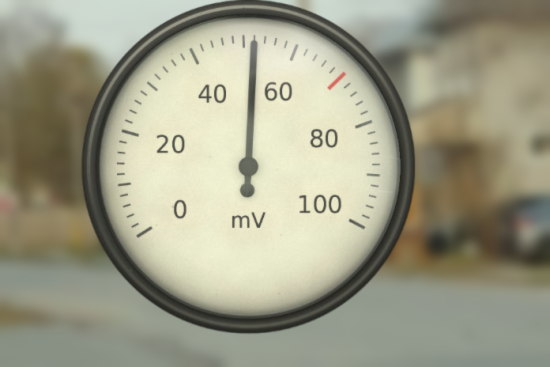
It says {"value": 52, "unit": "mV"}
